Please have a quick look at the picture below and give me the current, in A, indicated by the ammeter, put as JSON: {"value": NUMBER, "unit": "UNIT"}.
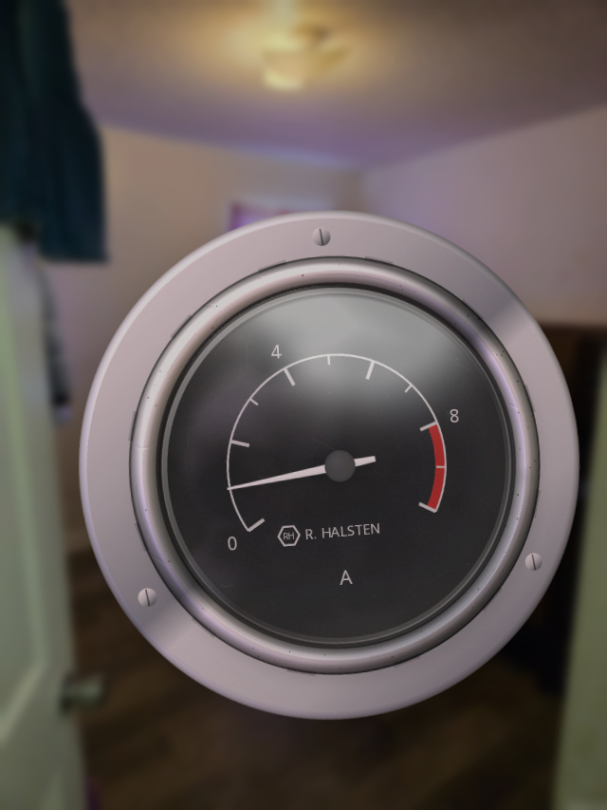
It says {"value": 1, "unit": "A"}
